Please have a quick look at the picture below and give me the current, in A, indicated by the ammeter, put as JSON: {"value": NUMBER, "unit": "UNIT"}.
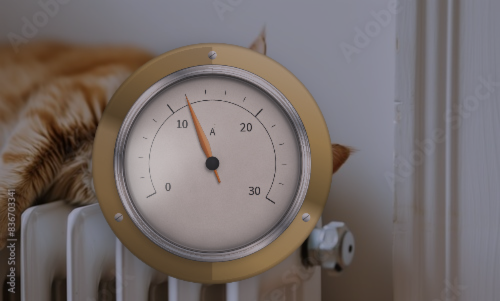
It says {"value": 12, "unit": "A"}
